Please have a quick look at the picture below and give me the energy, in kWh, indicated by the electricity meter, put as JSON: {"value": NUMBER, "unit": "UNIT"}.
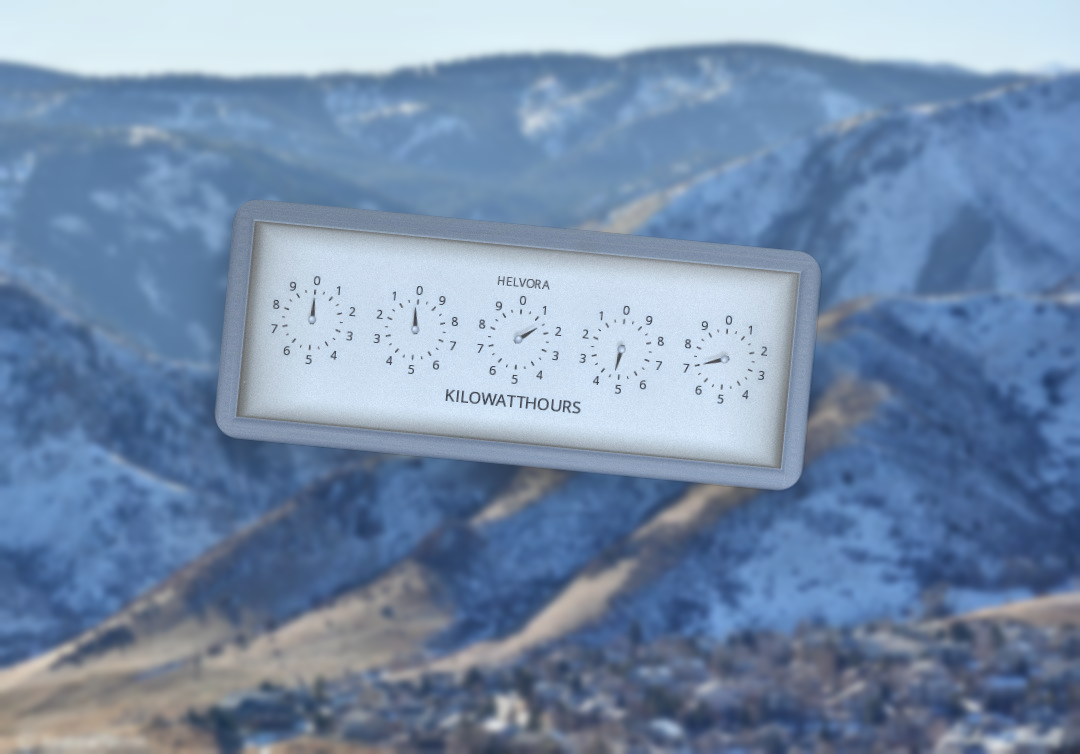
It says {"value": 147, "unit": "kWh"}
